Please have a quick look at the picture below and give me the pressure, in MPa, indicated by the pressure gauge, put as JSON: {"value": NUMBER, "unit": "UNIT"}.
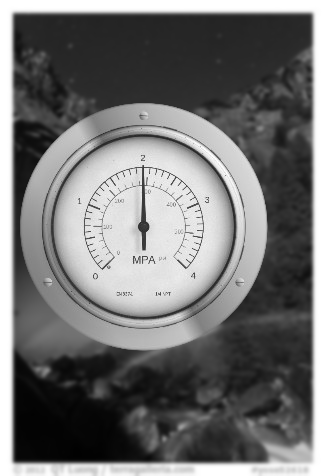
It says {"value": 2, "unit": "MPa"}
